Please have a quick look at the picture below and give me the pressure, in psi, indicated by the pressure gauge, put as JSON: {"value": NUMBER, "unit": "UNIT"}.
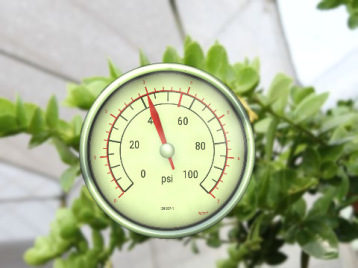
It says {"value": 42.5, "unit": "psi"}
